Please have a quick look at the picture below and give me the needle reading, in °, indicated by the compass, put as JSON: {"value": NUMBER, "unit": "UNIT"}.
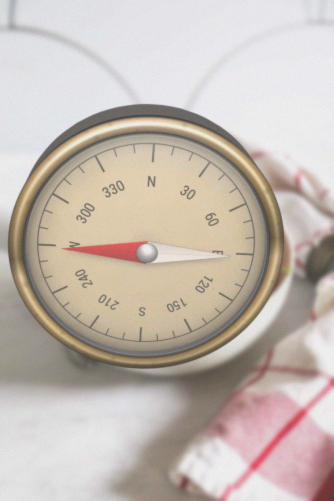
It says {"value": 270, "unit": "°"}
